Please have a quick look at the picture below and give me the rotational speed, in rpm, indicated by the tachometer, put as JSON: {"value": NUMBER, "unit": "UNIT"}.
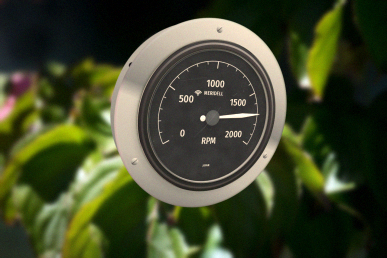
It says {"value": 1700, "unit": "rpm"}
